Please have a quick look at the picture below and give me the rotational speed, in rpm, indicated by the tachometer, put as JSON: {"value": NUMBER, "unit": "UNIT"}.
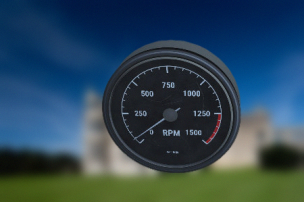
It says {"value": 50, "unit": "rpm"}
